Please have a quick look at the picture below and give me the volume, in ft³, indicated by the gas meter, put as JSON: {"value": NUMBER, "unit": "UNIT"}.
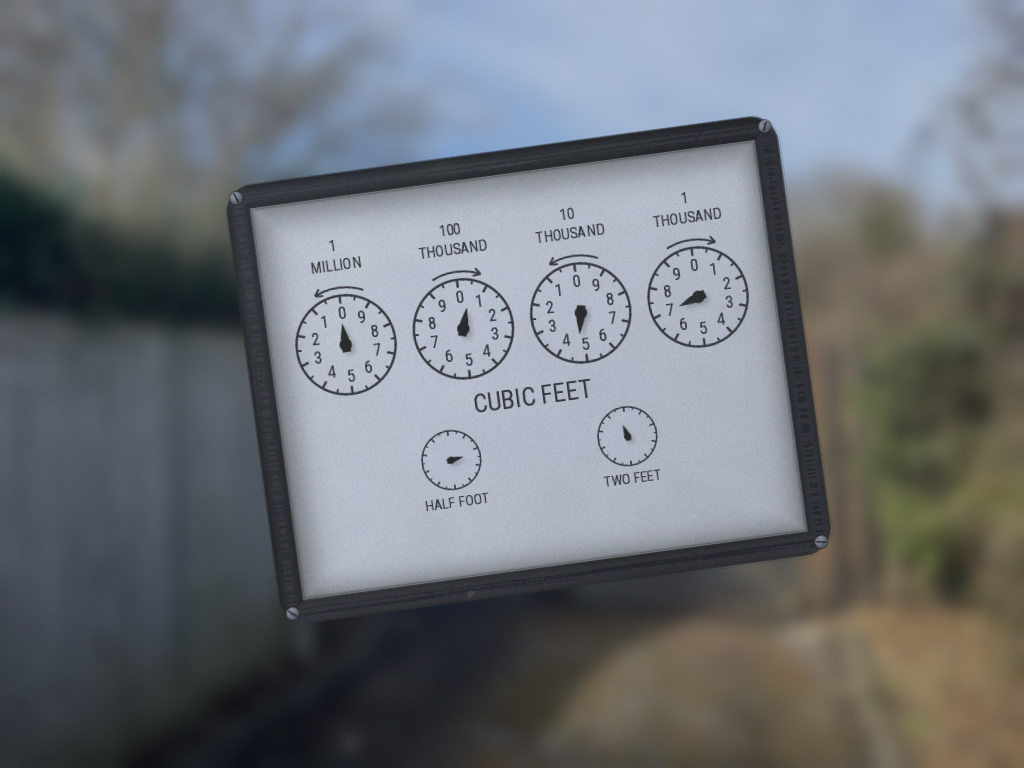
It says {"value": 4700, "unit": "ft³"}
